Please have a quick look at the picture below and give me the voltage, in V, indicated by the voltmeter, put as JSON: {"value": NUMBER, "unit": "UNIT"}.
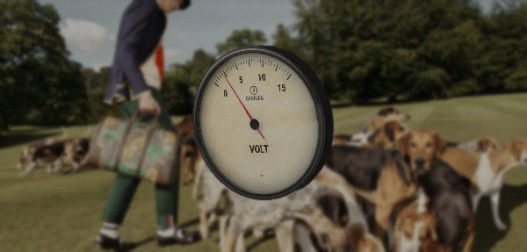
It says {"value": 2.5, "unit": "V"}
